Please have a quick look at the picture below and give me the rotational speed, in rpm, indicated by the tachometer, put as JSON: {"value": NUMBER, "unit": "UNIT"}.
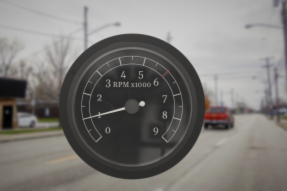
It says {"value": 1000, "unit": "rpm"}
